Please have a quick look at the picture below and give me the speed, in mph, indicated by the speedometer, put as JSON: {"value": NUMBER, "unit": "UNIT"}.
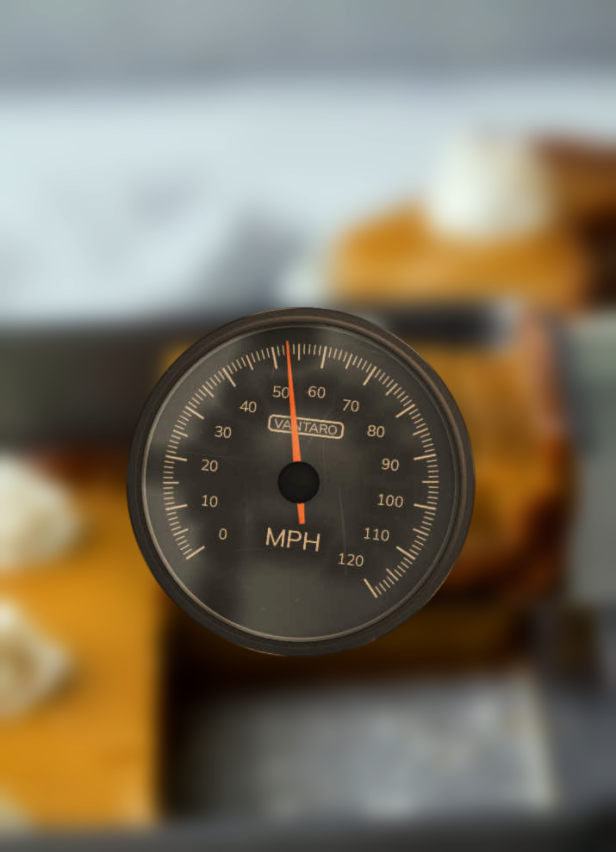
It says {"value": 53, "unit": "mph"}
